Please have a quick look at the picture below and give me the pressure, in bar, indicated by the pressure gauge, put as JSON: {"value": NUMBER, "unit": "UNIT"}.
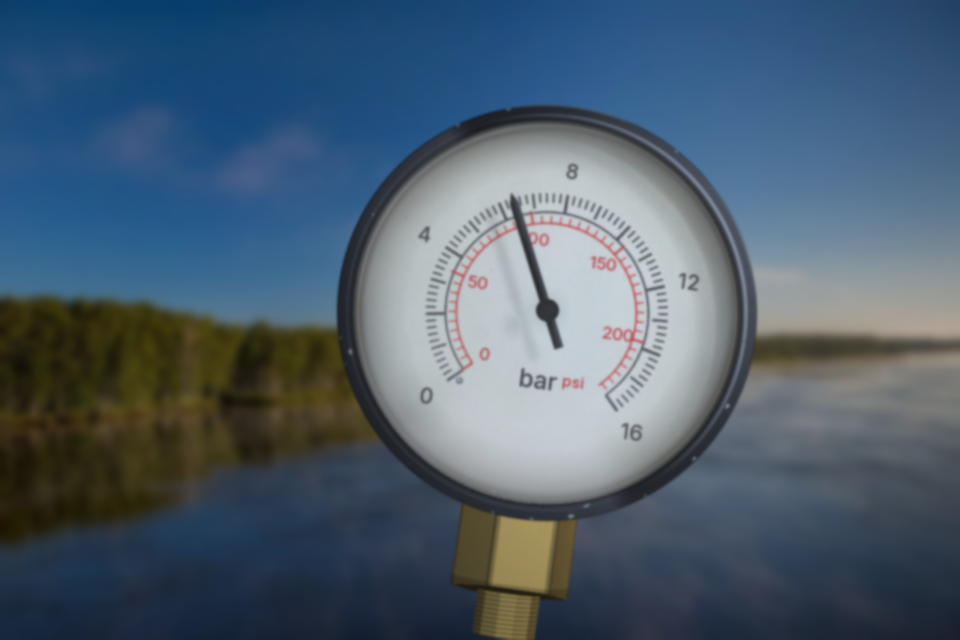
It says {"value": 6.4, "unit": "bar"}
